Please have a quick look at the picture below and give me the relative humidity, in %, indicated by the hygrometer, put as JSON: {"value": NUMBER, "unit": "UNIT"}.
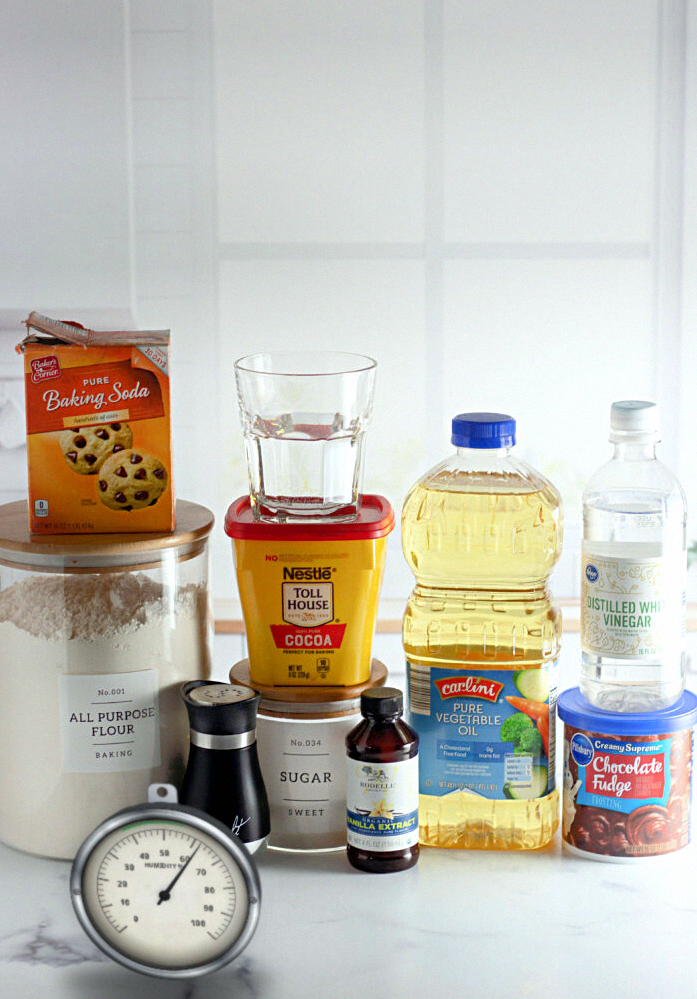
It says {"value": 62, "unit": "%"}
